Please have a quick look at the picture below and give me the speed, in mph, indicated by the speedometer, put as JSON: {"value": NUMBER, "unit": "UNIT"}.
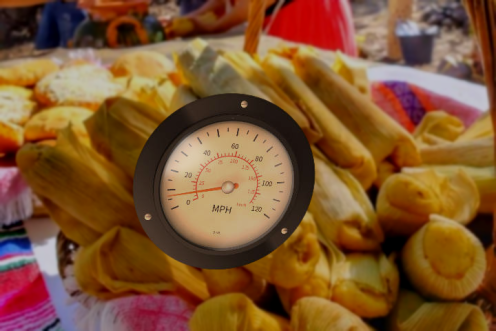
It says {"value": 7.5, "unit": "mph"}
